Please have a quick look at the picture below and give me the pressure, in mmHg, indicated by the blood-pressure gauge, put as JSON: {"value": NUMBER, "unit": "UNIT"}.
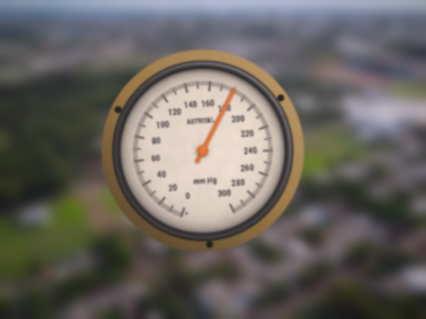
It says {"value": 180, "unit": "mmHg"}
